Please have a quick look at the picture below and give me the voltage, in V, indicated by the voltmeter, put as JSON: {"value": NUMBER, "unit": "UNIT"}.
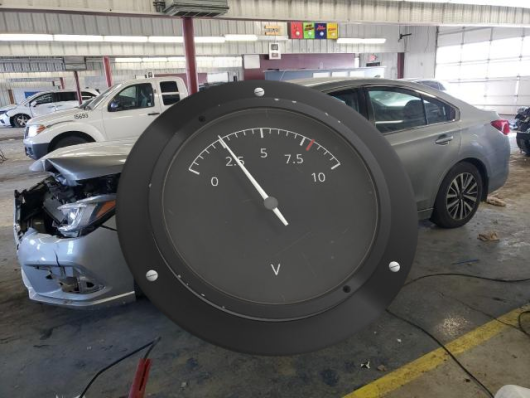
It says {"value": 2.5, "unit": "V"}
